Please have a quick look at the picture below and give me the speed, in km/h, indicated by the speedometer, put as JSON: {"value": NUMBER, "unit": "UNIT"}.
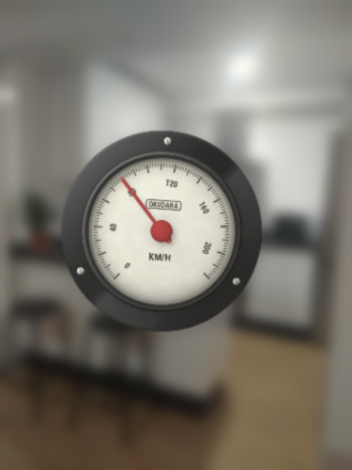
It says {"value": 80, "unit": "km/h"}
